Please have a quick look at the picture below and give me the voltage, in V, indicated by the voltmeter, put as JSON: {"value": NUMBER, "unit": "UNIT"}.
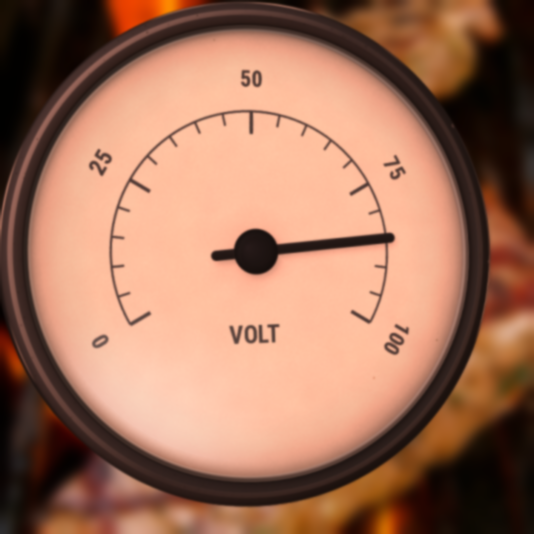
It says {"value": 85, "unit": "V"}
